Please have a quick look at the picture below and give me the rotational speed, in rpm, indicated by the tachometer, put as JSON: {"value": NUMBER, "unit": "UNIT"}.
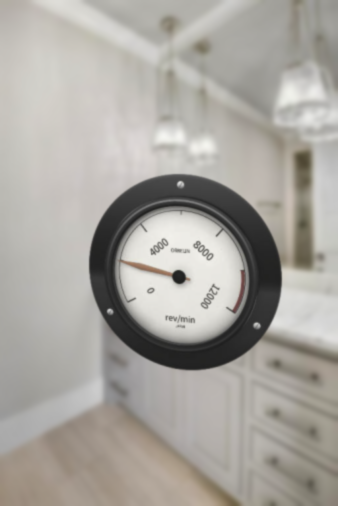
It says {"value": 2000, "unit": "rpm"}
